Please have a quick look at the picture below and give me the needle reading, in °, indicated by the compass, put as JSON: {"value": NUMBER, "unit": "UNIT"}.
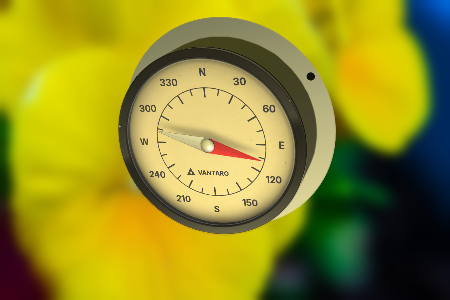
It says {"value": 105, "unit": "°"}
